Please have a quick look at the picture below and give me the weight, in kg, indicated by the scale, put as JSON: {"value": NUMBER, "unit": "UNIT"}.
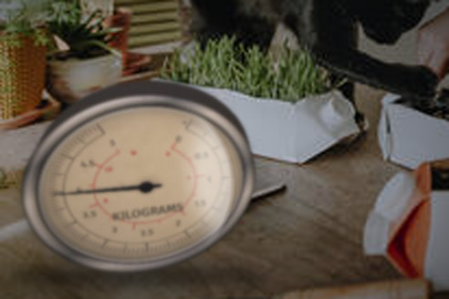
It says {"value": 4, "unit": "kg"}
